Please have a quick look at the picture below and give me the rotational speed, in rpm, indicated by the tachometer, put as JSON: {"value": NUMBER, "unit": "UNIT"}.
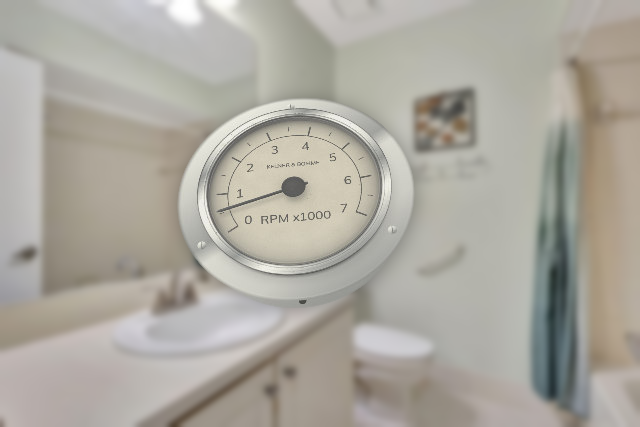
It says {"value": 500, "unit": "rpm"}
